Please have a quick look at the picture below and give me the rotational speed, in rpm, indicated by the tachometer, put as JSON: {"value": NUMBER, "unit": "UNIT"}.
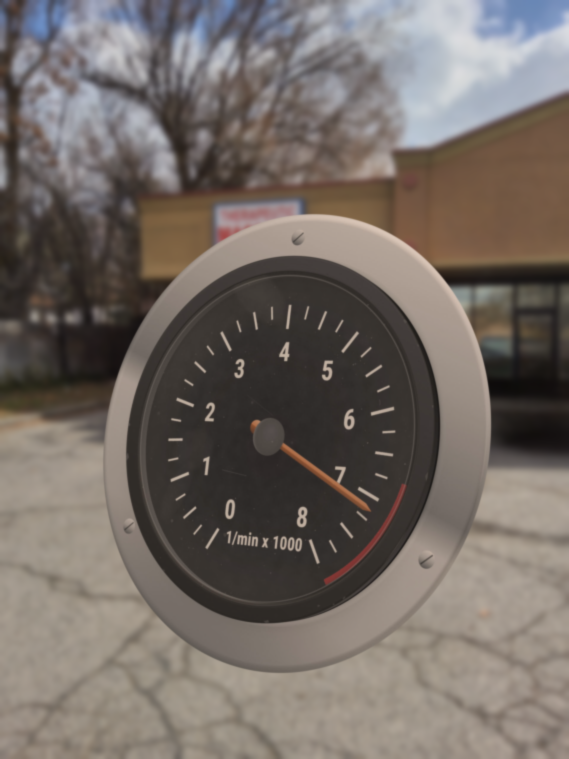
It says {"value": 7125, "unit": "rpm"}
